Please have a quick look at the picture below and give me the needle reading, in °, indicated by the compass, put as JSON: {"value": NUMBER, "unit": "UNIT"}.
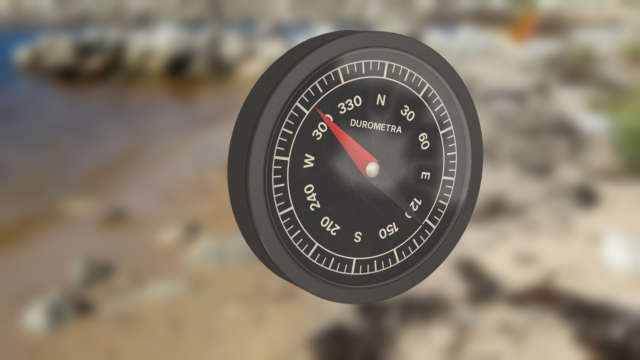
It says {"value": 305, "unit": "°"}
